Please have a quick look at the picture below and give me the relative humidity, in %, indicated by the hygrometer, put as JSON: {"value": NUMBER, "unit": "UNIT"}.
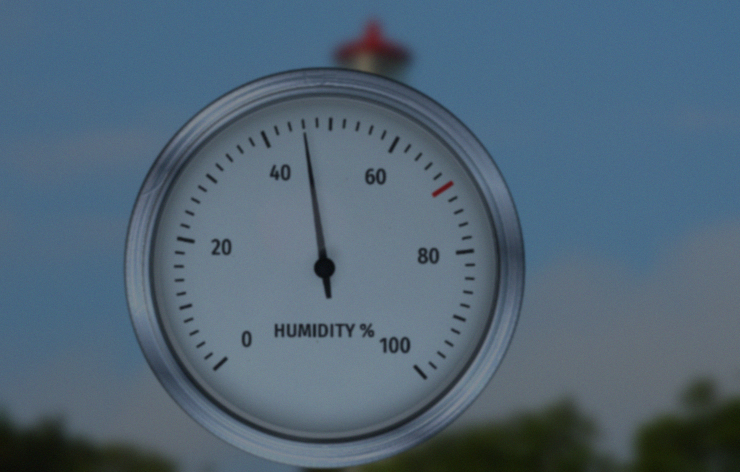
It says {"value": 46, "unit": "%"}
